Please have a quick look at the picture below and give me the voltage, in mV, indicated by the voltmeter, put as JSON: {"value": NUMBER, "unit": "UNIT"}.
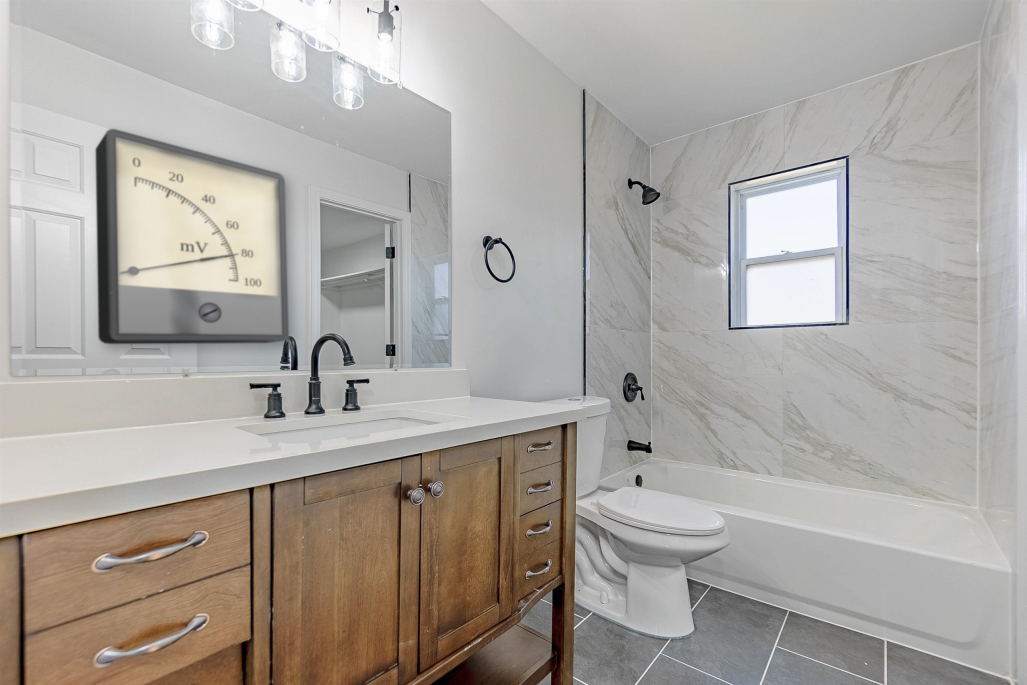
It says {"value": 80, "unit": "mV"}
